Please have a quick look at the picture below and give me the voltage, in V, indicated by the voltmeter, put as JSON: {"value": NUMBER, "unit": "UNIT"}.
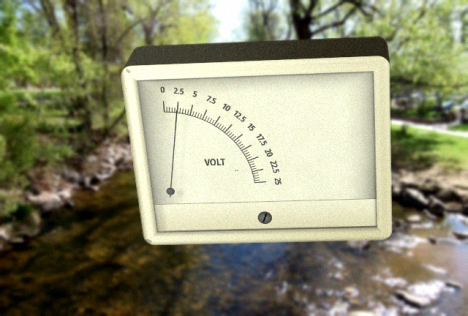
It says {"value": 2.5, "unit": "V"}
